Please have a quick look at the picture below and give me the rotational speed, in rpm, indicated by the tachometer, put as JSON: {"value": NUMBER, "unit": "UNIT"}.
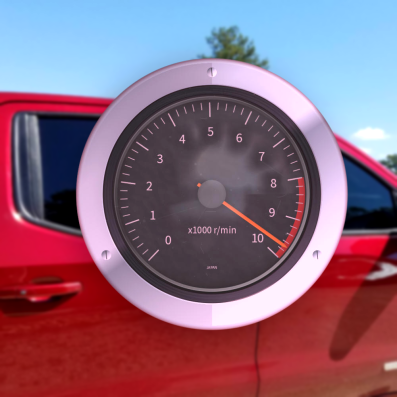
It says {"value": 9700, "unit": "rpm"}
